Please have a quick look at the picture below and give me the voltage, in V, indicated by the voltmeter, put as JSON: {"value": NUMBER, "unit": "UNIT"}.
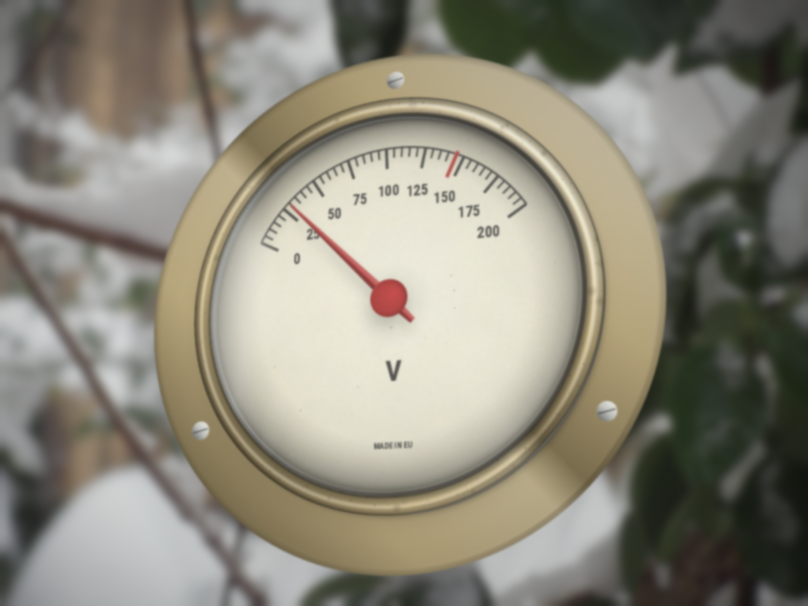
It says {"value": 30, "unit": "V"}
